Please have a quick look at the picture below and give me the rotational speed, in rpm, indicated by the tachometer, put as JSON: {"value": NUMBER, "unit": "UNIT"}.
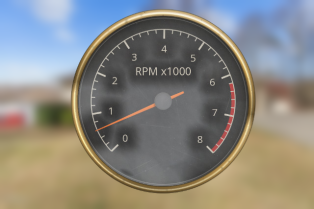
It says {"value": 600, "unit": "rpm"}
